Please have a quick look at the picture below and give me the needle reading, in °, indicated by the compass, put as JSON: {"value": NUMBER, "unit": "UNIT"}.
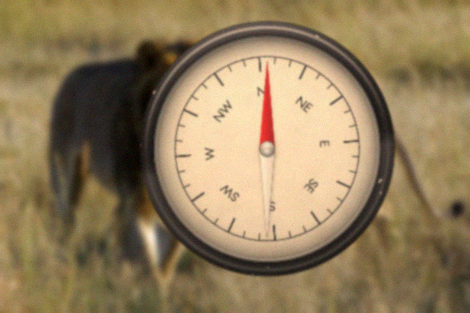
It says {"value": 5, "unit": "°"}
